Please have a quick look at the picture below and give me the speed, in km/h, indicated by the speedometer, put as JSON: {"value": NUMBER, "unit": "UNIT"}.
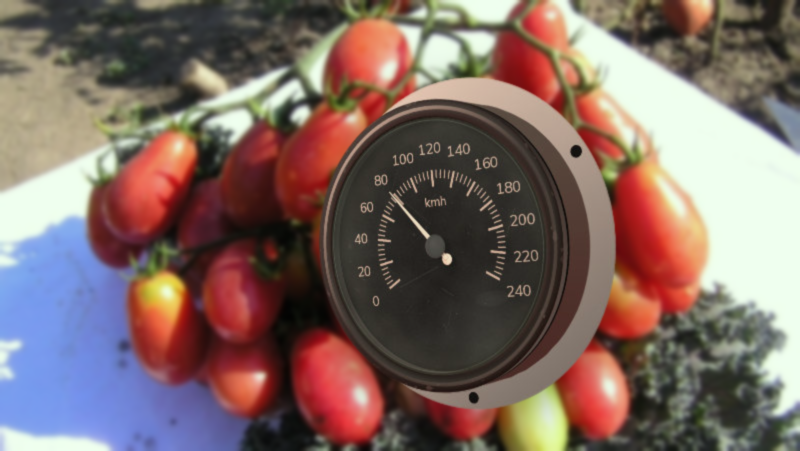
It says {"value": 80, "unit": "km/h"}
